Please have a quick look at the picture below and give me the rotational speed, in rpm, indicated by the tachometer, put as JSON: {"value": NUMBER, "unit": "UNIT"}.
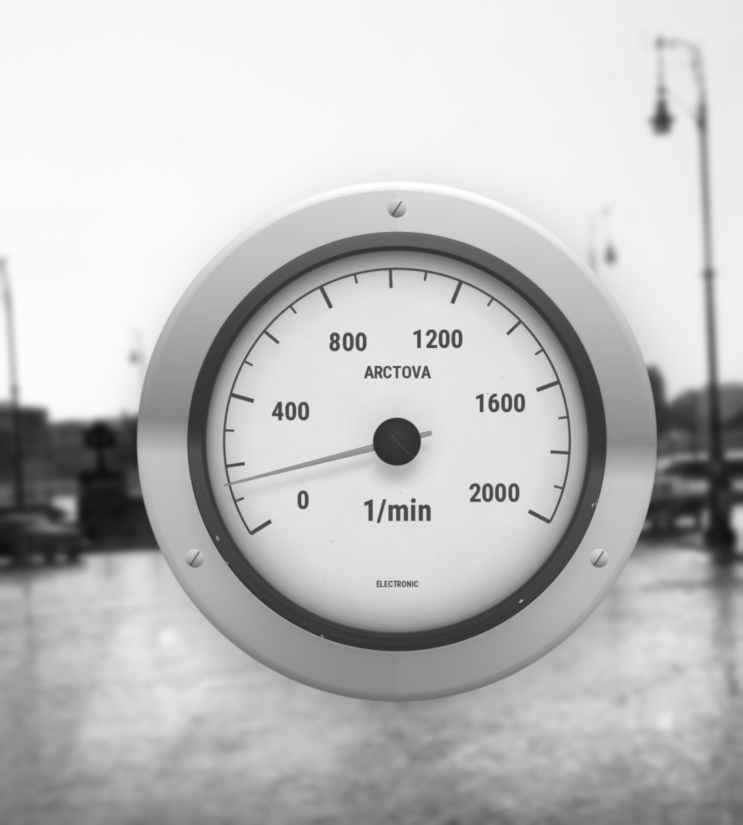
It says {"value": 150, "unit": "rpm"}
